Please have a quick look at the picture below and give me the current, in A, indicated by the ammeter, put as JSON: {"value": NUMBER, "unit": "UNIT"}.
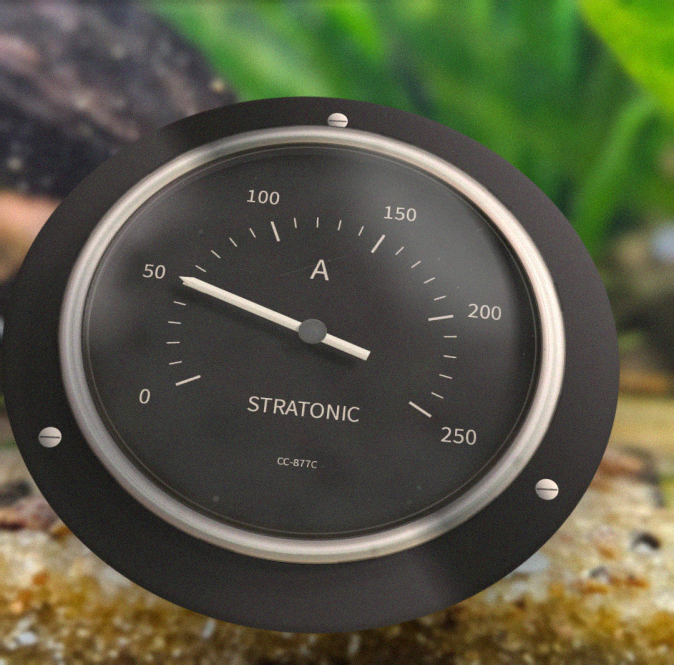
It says {"value": 50, "unit": "A"}
